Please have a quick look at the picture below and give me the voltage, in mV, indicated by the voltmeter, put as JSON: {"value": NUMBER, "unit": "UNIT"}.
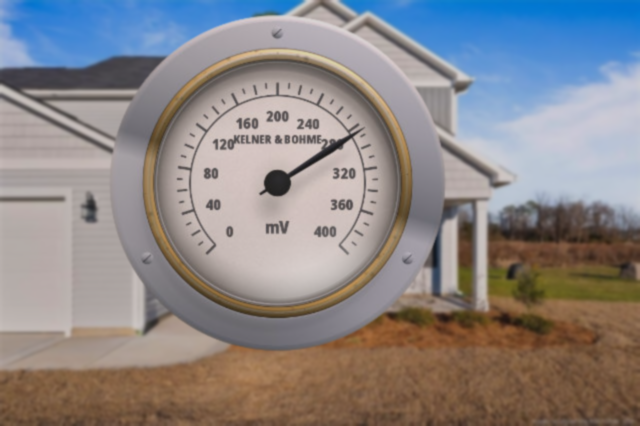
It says {"value": 285, "unit": "mV"}
